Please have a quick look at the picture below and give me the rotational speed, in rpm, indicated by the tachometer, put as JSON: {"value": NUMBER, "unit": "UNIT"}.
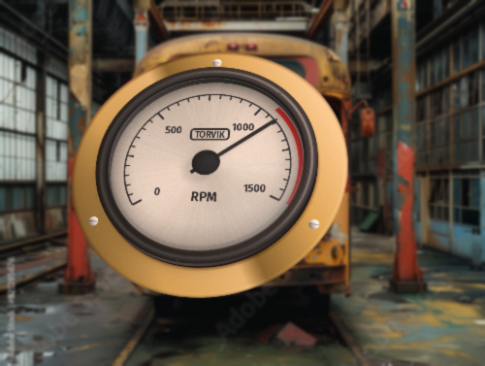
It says {"value": 1100, "unit": "rpm"}
